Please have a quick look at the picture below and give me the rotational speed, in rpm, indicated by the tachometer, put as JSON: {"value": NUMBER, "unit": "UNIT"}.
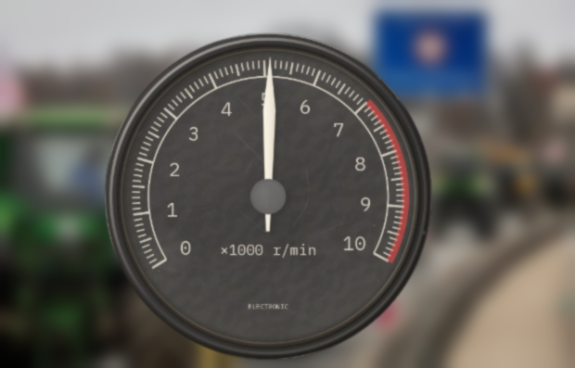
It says {"value": 5100, "unit": "rpm"}
